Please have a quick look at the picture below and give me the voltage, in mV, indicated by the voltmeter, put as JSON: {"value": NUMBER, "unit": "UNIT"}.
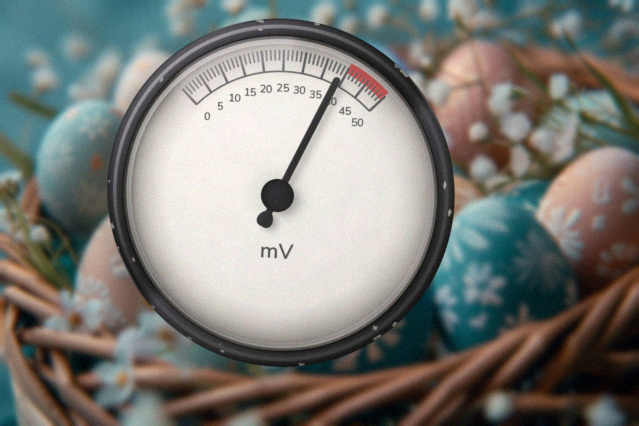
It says {"value": 39, "unit": "mV"}
